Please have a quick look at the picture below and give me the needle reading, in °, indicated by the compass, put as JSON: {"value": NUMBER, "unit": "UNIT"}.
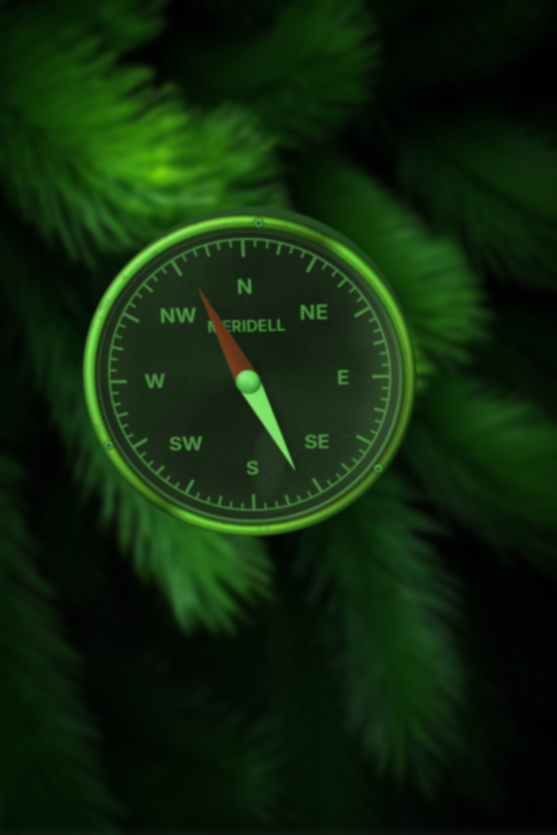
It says {"value": 335, "unit": "°"}
